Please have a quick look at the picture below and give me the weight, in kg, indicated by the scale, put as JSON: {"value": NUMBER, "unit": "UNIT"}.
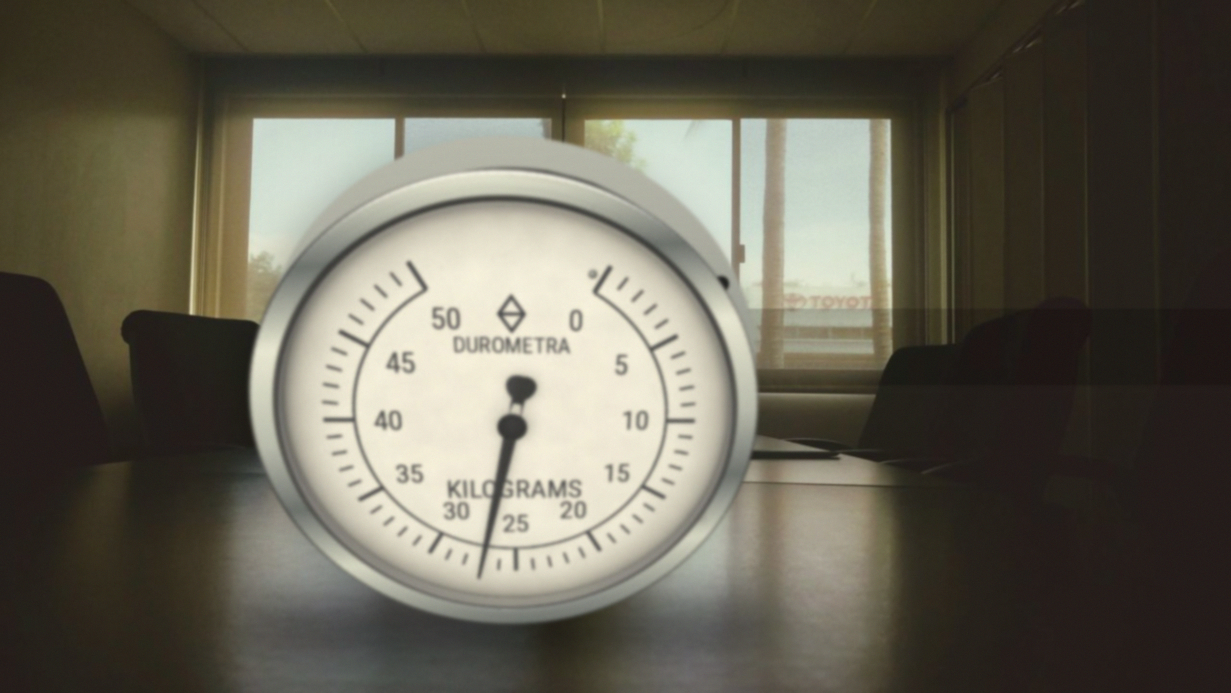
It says {"value": 27, "unit": "kg"}
